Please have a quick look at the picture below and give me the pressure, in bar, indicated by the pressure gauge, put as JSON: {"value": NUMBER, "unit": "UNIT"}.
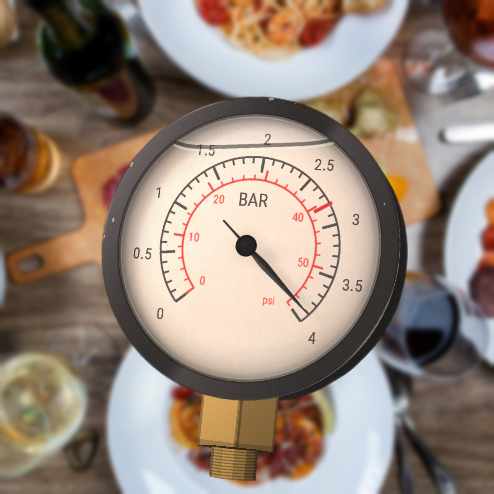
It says {"value": 3.9, "unit": "bar"}
